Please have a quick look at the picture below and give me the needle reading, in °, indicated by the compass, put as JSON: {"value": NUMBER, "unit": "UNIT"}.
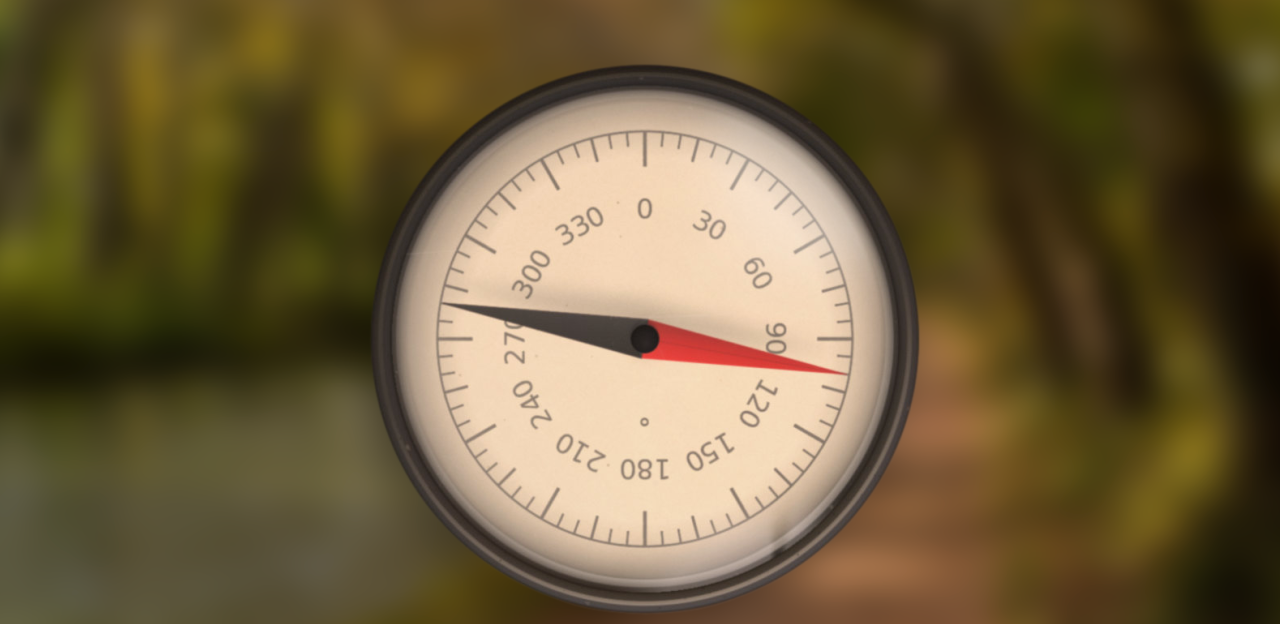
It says {"value": 100, "unit": "°"}
